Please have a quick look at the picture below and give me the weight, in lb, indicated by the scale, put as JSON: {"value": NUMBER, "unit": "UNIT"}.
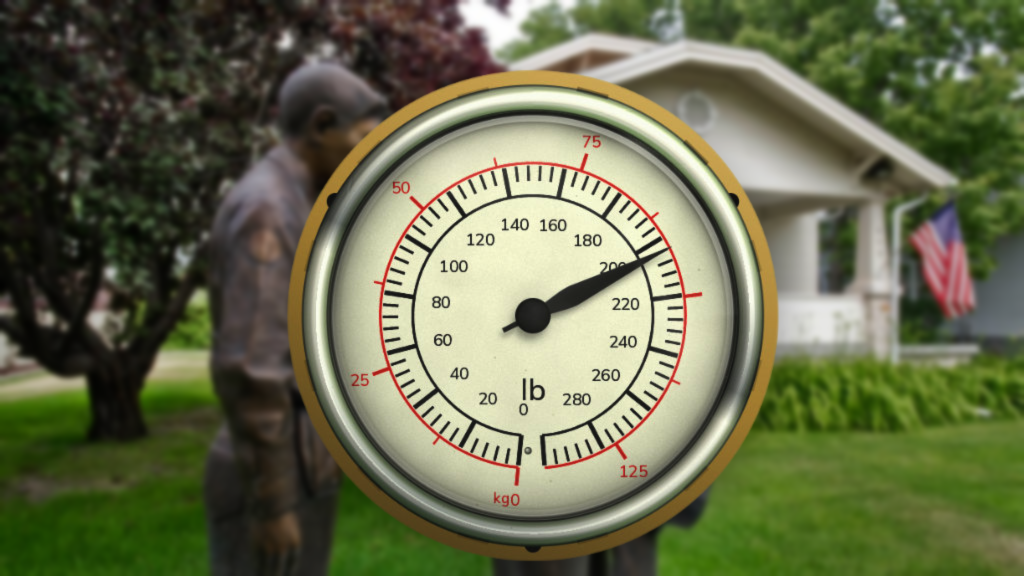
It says {"value": 204, "unit": "lb"}
